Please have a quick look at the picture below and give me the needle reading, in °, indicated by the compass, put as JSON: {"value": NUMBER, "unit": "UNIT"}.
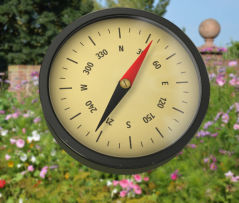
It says {"value": 35, "unit": "°"}
